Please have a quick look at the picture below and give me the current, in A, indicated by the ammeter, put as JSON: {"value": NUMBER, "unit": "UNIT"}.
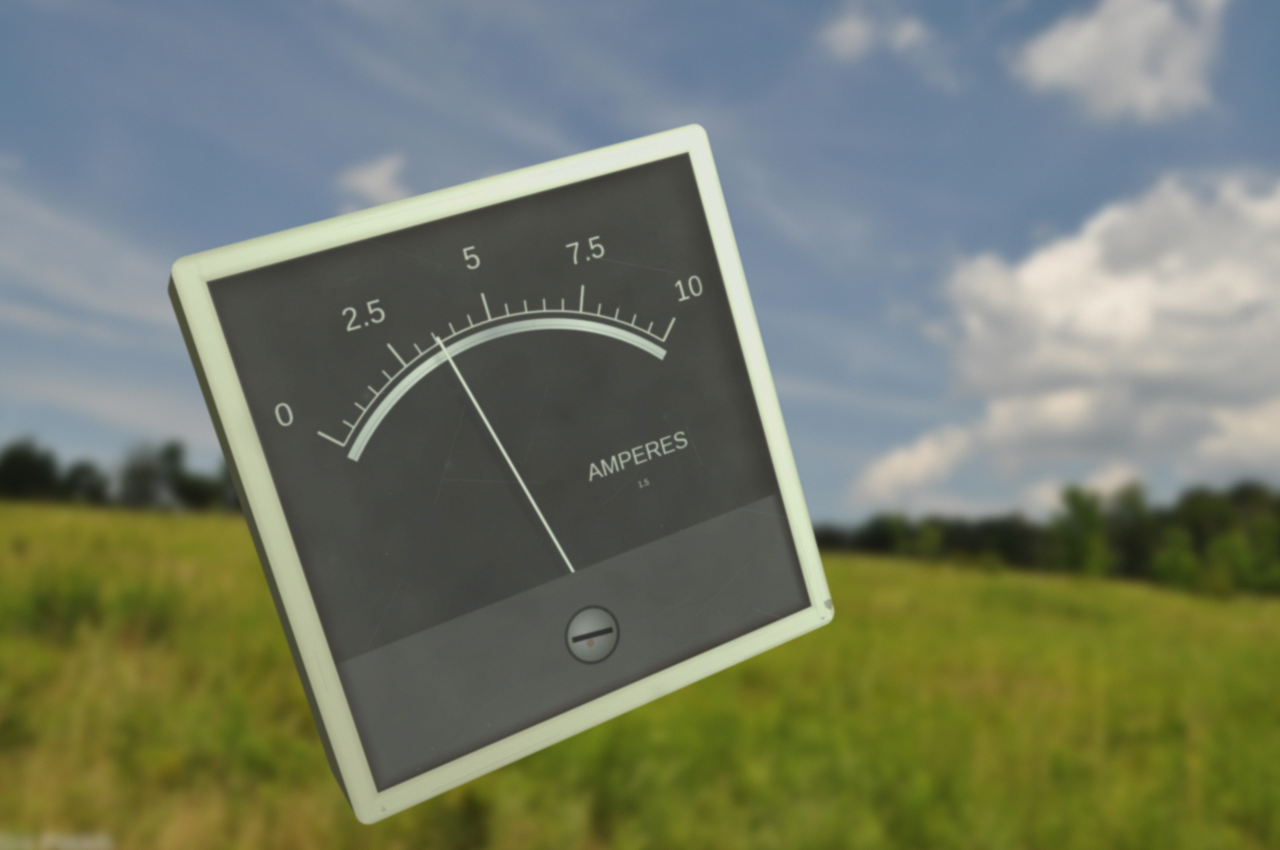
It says {"value": 3.5, "unit": "A"}
